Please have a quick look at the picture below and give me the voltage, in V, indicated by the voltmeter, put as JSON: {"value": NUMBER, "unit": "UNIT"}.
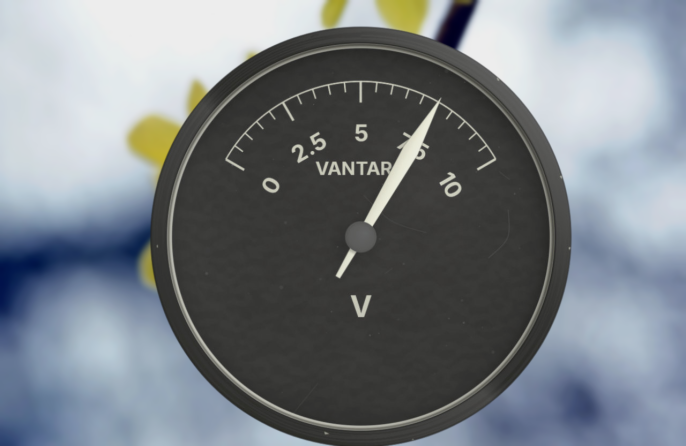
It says {"value": 7.5, "unit": "V"}
